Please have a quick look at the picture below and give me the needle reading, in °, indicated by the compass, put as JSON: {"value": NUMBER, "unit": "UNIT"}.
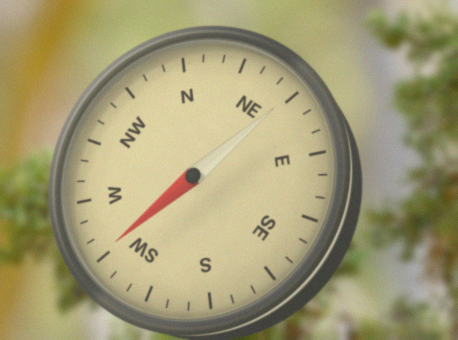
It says {"value": 240, "unit": "°"}
